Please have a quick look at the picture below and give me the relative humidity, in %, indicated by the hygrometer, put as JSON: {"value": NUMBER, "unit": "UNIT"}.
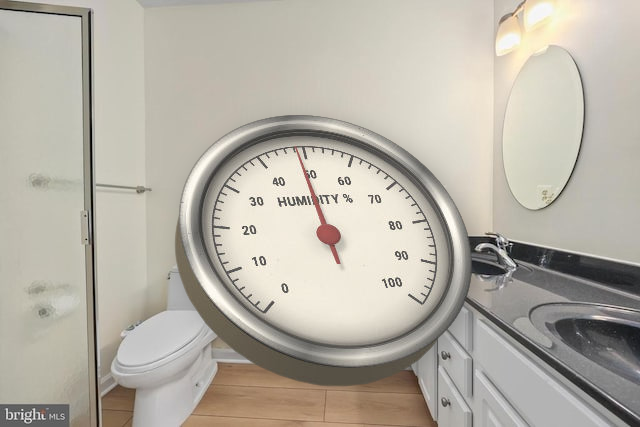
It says {"value": 48, "unit": "%"}
